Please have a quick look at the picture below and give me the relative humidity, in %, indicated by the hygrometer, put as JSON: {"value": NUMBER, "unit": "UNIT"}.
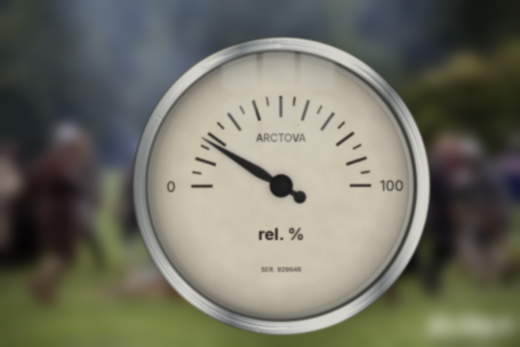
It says {"value": 17.5, "unit": "%"}
